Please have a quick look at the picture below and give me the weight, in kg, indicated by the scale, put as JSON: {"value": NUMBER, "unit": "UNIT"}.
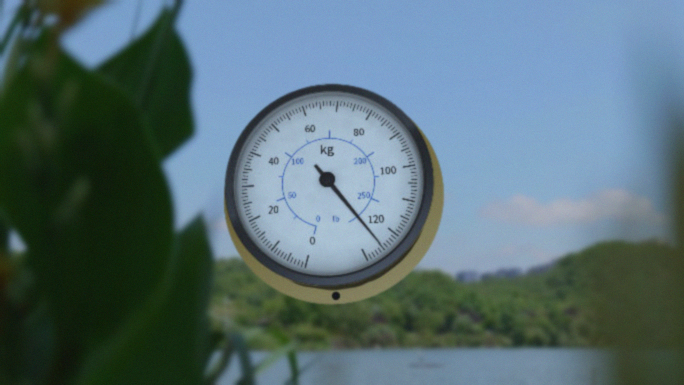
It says {"value": 125, "unit": "kg"}
